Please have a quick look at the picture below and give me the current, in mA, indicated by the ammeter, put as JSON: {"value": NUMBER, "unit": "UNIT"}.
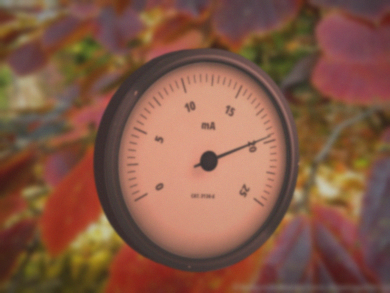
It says {"value": 19.5, "unit": "mA"}
